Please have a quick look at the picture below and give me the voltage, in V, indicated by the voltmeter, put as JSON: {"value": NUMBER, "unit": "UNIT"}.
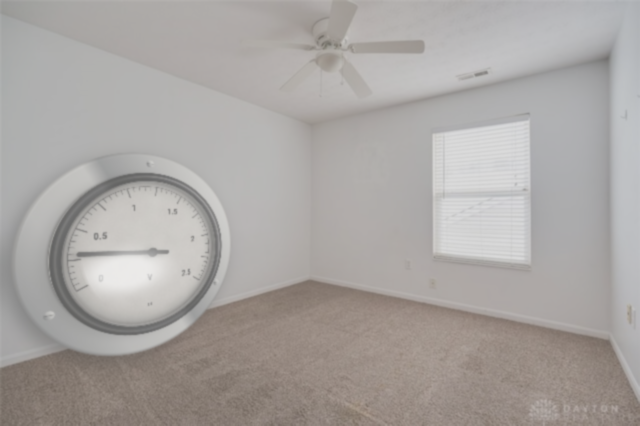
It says {"value": 0.3, "unit": "V"}
